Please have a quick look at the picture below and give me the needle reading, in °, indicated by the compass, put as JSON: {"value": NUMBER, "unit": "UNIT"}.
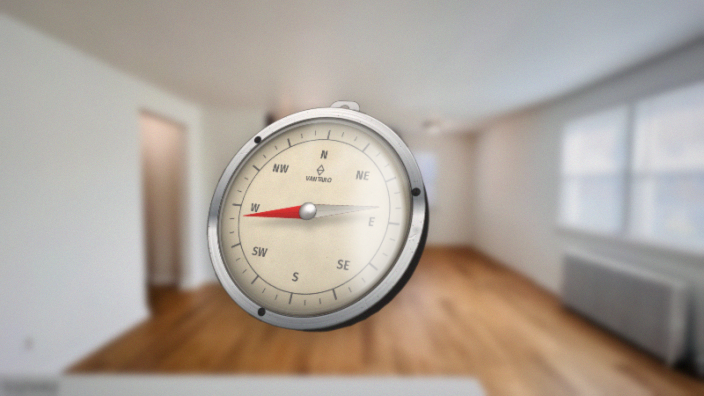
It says {"value": 260, "unit": "°"}
